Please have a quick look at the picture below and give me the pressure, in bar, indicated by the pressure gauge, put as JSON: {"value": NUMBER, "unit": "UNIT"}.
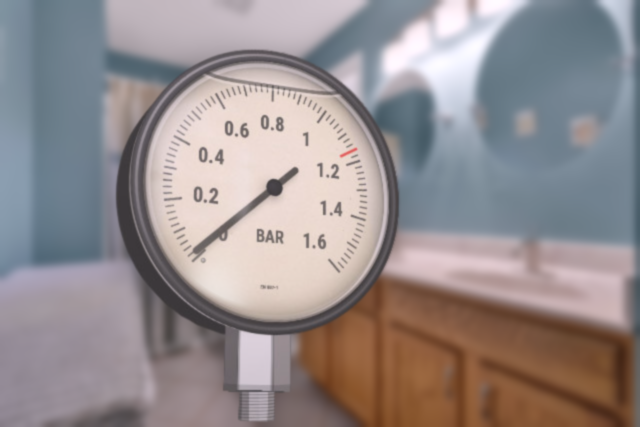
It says {"value": 0.02, "unit": "bar"}
